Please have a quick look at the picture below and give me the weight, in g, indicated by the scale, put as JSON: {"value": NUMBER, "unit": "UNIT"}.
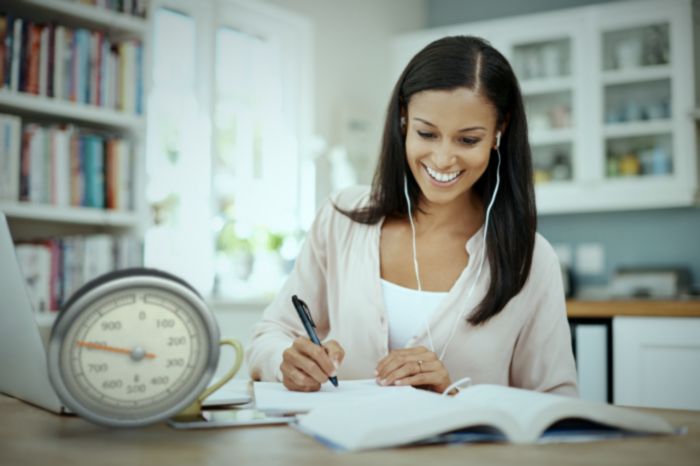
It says {"value": 800, "unit": "g"}
